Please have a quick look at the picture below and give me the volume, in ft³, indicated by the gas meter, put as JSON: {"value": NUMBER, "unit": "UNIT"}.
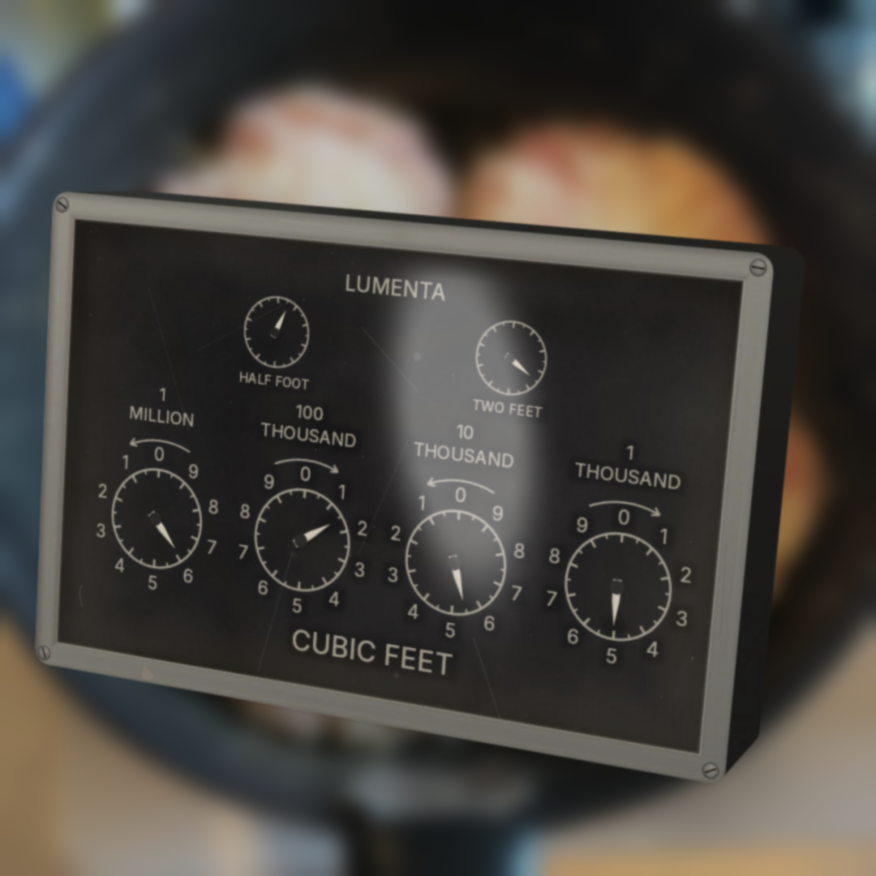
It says {"value": 615500, "unit": "ft³"}
